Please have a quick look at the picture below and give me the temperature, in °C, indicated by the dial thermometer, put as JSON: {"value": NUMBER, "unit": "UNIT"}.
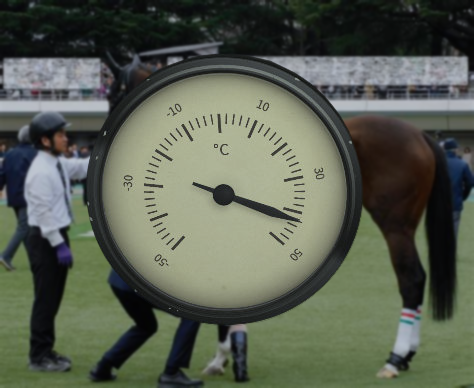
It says {"value": 42, "unit": "°C"}
